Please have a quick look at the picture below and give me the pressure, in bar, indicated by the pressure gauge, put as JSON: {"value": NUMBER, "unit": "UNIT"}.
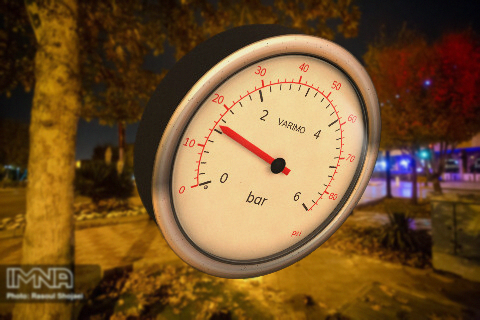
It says {"value": 1.1, "unit": "bar"}
